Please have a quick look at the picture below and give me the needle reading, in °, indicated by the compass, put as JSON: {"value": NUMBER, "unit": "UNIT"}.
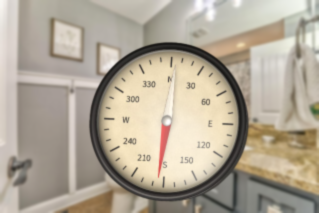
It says {"value": 185, "unit": "°"}
